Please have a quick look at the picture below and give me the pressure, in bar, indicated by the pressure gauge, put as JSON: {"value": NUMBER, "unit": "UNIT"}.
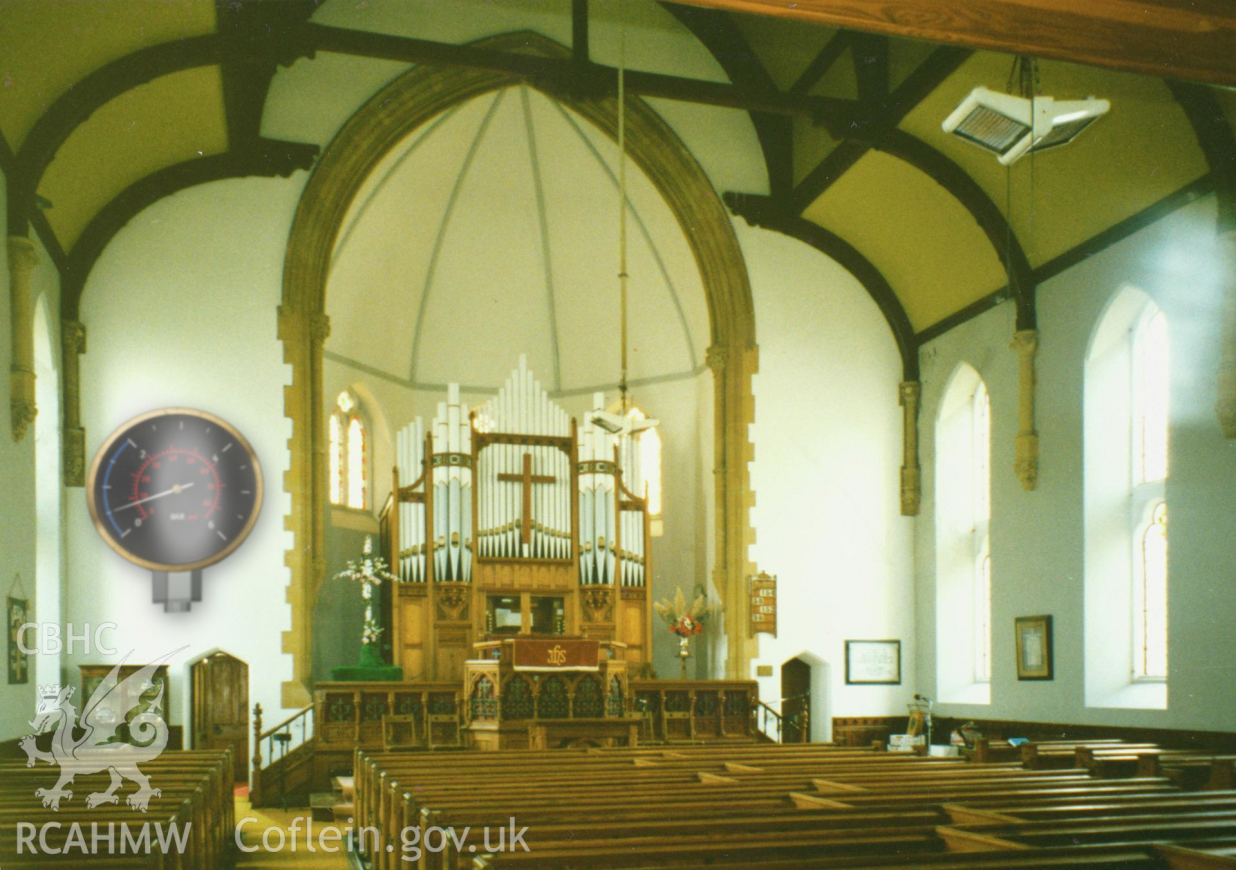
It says {"value": 0.5, "unit": "bar"}
